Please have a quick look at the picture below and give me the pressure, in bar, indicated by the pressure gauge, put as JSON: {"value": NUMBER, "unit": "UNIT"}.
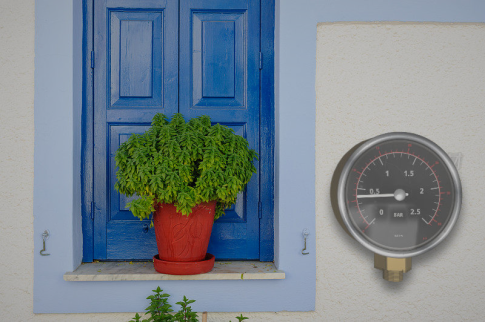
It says {"value": 0.4, "unit": "bar"}
